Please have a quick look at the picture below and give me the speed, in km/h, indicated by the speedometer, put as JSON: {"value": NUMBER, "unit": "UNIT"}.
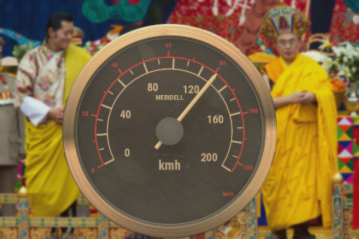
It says {"value": 130, "unit": "km/h"}
